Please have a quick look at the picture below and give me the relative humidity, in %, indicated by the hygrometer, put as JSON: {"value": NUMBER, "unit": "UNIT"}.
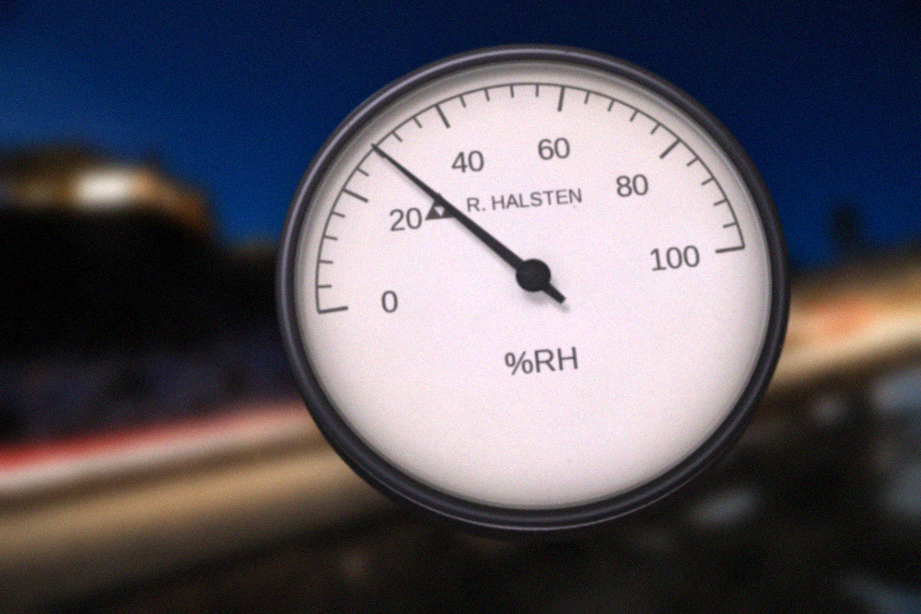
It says {"value": 28, "unit": "%"}
